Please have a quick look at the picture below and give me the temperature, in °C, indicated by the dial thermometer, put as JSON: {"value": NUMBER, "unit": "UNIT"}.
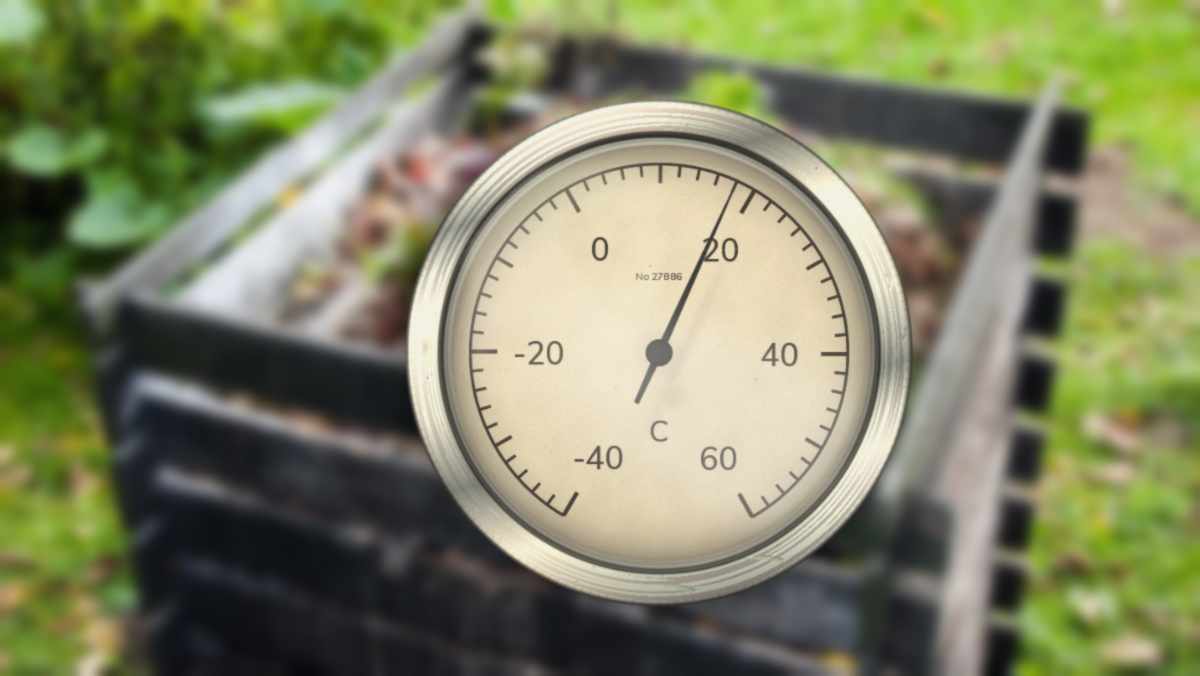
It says {"value": 18, "unit": "°C"}
